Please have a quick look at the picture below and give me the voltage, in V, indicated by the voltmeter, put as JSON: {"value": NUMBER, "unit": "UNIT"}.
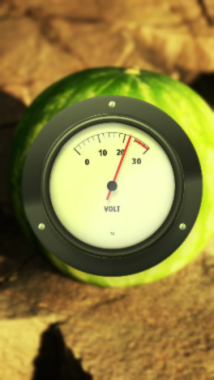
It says {"value": 22, "unit": "V"}
